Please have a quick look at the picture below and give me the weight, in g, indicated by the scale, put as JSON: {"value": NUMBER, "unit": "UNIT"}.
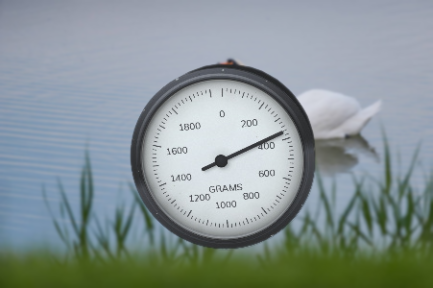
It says {"value": 360, "unit": "g"}
